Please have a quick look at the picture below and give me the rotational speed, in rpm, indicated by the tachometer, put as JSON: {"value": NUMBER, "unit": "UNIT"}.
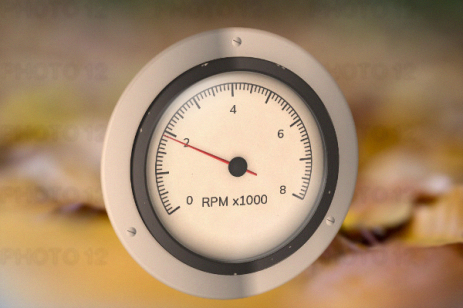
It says {"value": 1900, "unit": "rpm"}
